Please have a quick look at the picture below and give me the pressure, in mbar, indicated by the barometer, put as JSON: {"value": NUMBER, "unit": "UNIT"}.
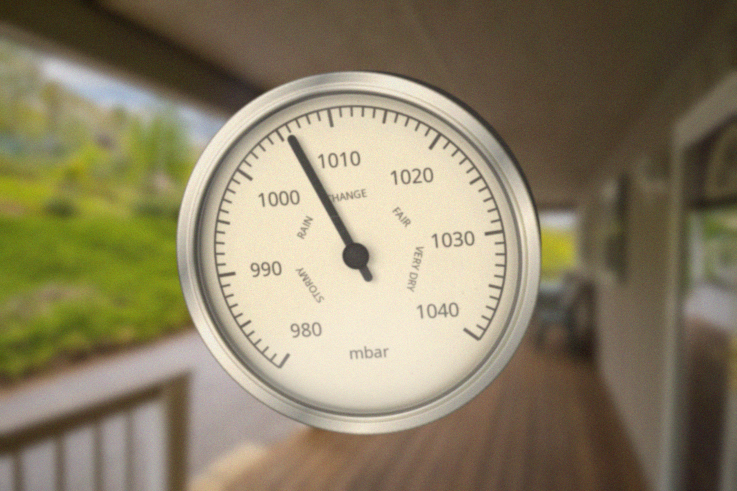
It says {"value": 1006, "unit": "mbar"}
